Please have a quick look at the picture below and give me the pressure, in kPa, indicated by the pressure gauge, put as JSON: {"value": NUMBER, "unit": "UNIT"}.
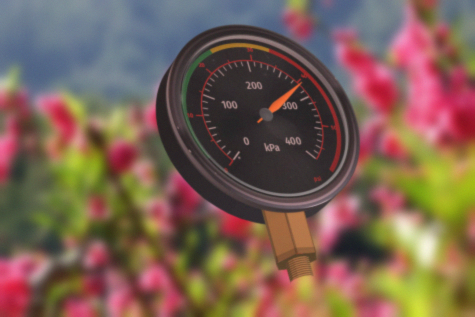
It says {"value": 280, "unit": "kPa"}
